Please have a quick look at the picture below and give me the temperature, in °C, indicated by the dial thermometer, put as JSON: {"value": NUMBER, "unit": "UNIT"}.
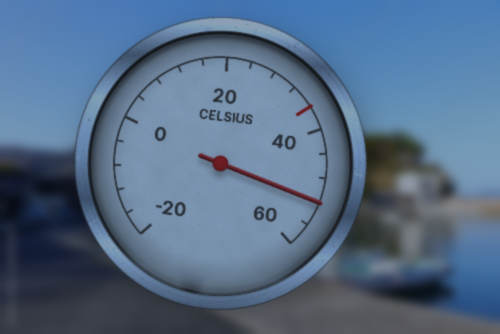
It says {"value": 52, "unit": "°C"}
